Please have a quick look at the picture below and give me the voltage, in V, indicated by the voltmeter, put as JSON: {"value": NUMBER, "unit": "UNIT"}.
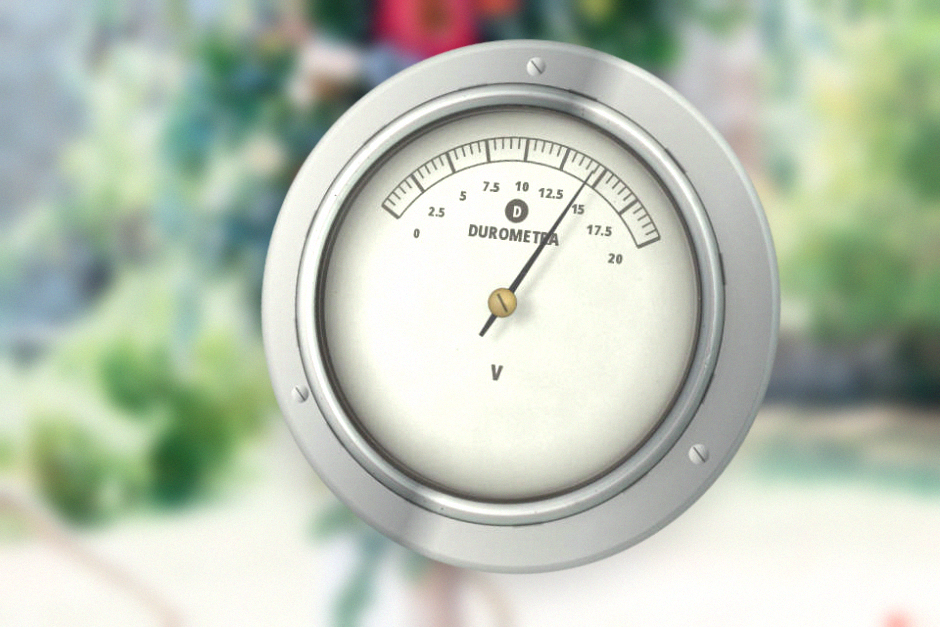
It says {"value": 14.5, "unit": "V"}
